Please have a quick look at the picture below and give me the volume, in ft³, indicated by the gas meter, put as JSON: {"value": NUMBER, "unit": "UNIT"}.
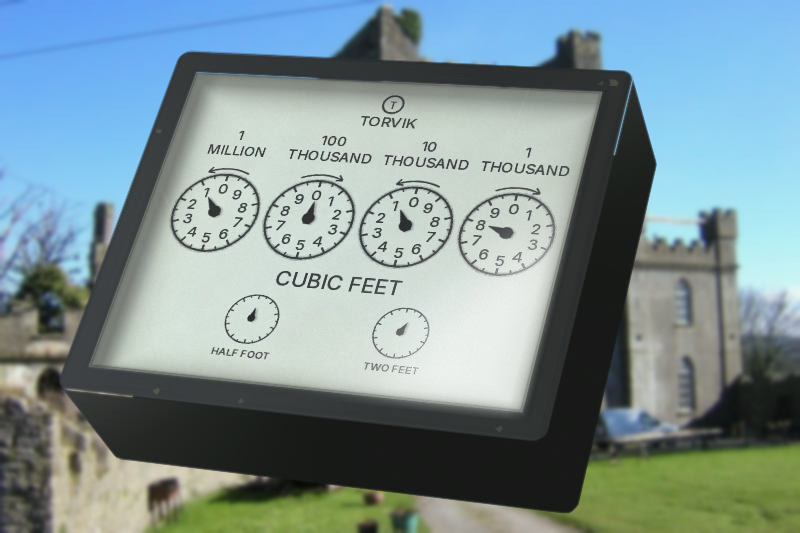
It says {"value": 100800, "unit": "ft³"}
